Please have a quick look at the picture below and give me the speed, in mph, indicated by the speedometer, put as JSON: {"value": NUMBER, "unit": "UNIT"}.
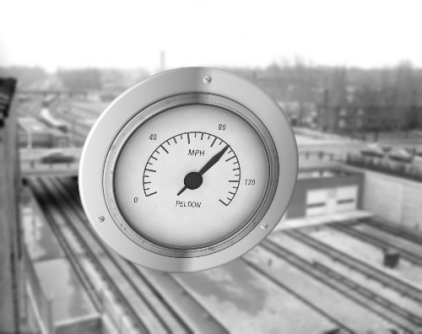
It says {"value": 90, "unit": "mph"}
